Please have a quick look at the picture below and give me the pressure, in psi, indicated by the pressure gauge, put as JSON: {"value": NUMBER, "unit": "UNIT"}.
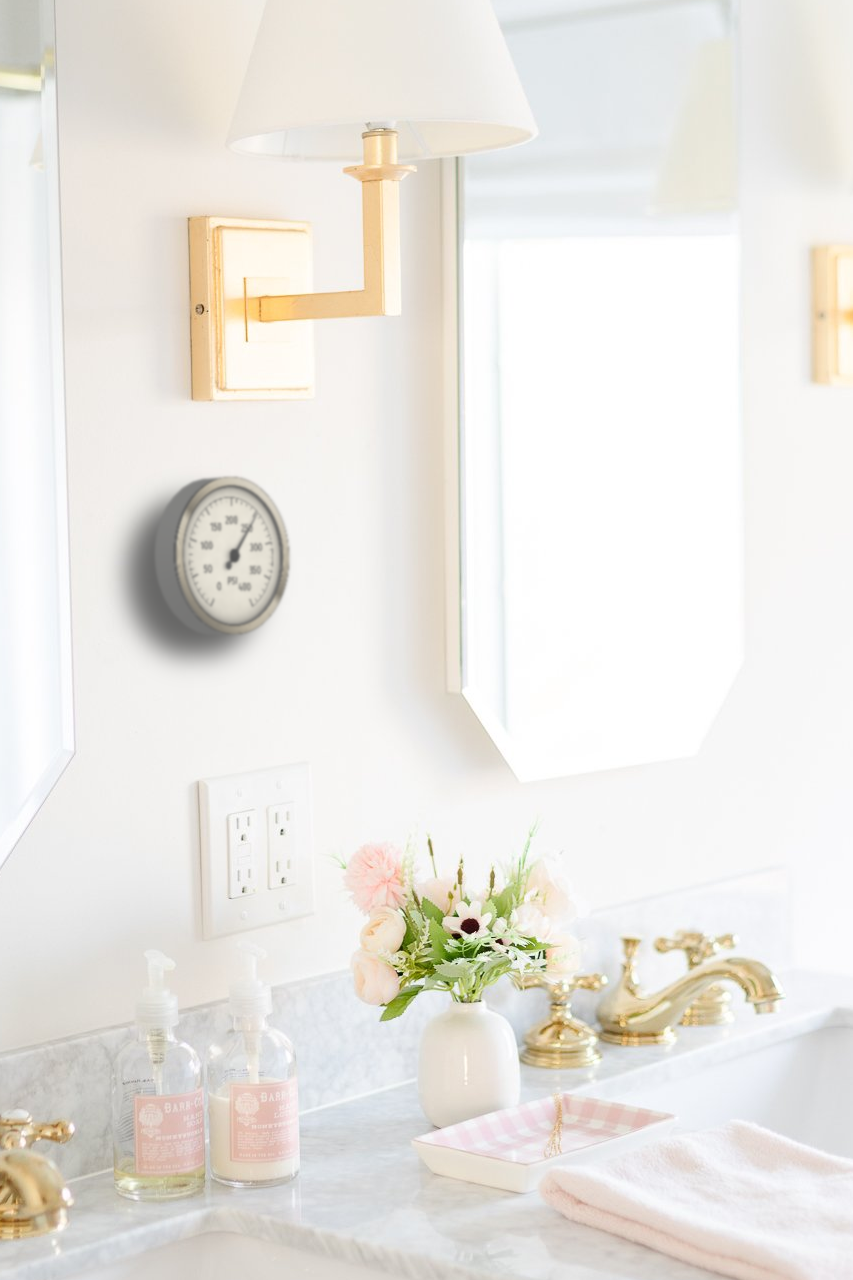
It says {"value": 250, "unit": "psi"}
